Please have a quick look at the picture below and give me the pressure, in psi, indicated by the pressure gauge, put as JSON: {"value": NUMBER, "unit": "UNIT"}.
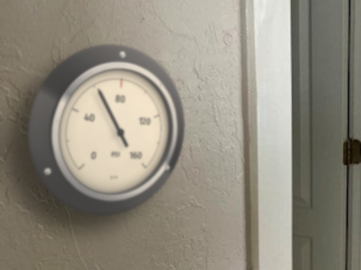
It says {"value": 60, "unit": "psi"}
